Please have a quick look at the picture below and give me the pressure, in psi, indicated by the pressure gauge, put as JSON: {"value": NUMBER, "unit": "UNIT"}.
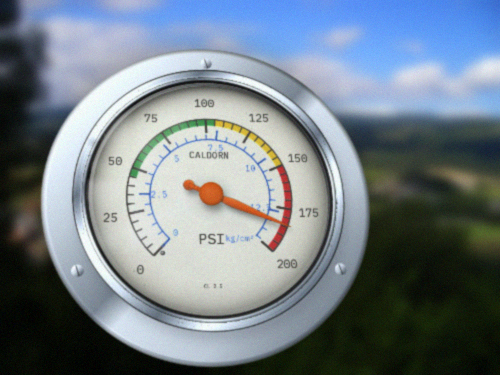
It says {"value": 185, "unit": "psi"}
